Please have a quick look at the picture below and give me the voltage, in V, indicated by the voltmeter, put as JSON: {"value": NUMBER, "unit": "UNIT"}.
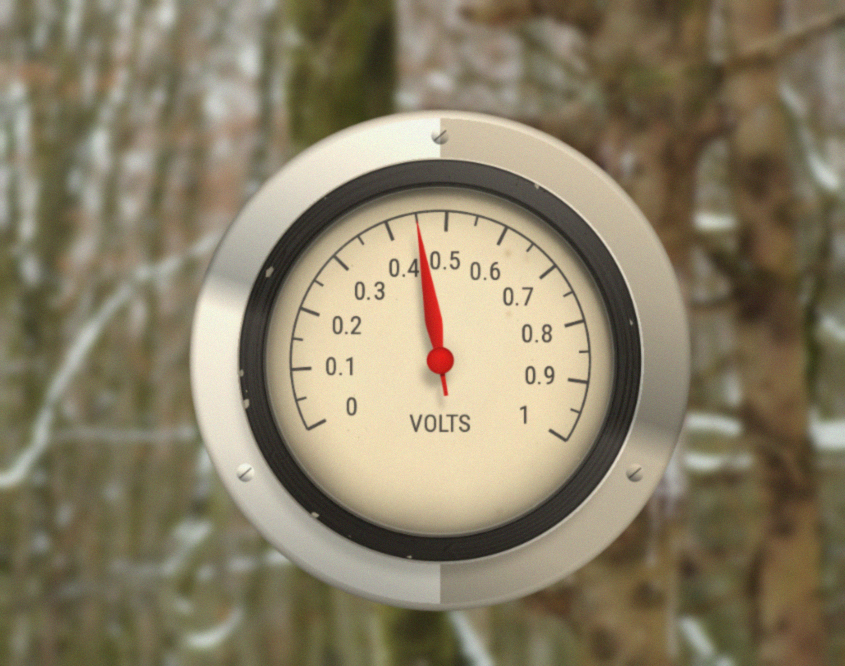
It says {"value": 0.45, "unit": "V"}
